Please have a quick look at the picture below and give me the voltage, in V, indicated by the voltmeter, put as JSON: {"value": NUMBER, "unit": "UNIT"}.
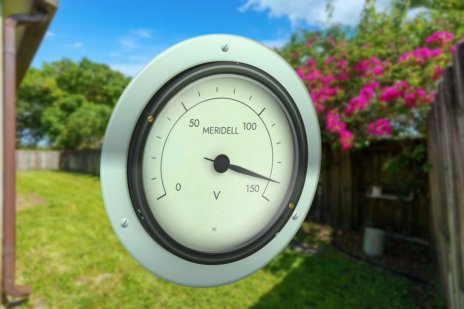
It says {"value": 140, "unit": "V"}
